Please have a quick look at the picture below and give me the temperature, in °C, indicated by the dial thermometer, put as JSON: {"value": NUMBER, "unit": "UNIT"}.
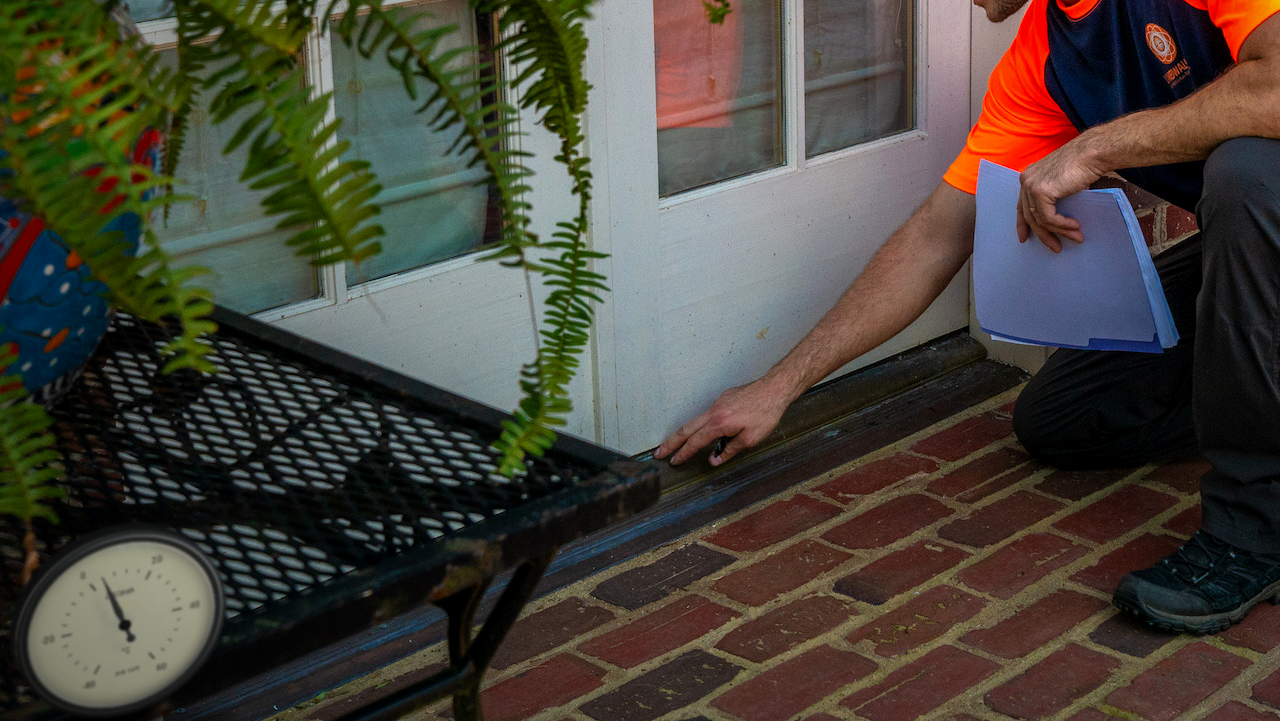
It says {"value": 4, "unit": "°C"}
